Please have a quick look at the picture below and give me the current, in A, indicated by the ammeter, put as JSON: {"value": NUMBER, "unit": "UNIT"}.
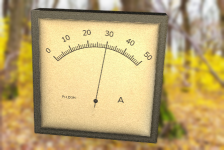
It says {"value": 30, "unit": "A"}
